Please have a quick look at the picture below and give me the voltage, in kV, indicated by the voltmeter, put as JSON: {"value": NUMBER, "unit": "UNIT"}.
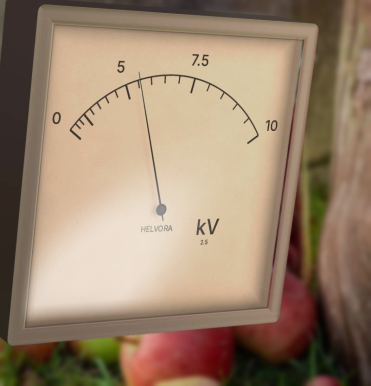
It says {"value": 5.5, "unit": "kV"}
